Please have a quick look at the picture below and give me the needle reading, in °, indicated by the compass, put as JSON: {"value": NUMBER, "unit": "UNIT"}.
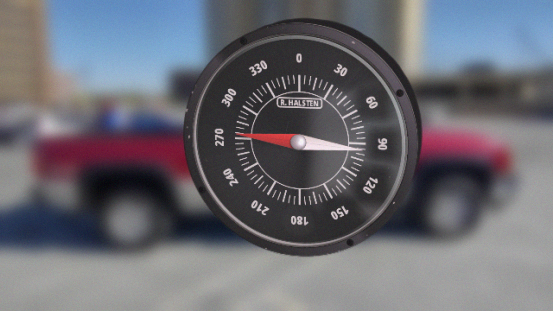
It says {"value": 275, "unit": "°"}
